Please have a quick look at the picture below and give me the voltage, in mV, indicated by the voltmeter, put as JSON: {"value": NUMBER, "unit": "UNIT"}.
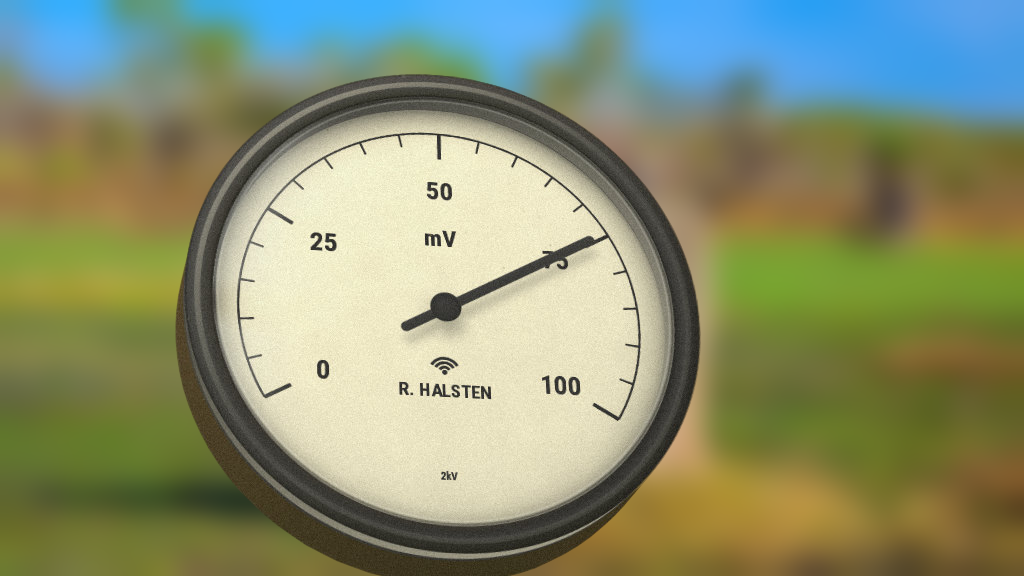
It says {"value": 75, "unit": "mV"}
